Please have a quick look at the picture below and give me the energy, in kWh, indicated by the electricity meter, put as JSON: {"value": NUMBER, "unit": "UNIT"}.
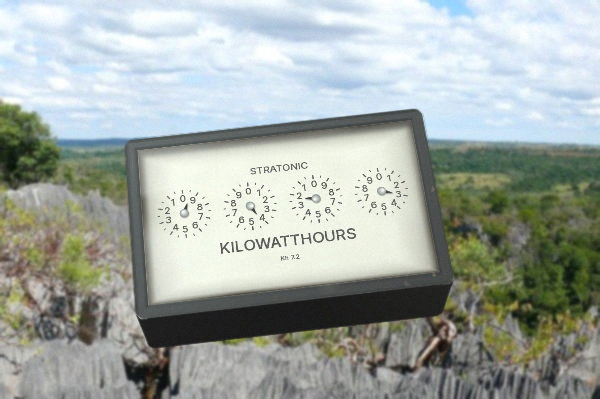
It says {"value": 9423, "unit": "kWh"}
